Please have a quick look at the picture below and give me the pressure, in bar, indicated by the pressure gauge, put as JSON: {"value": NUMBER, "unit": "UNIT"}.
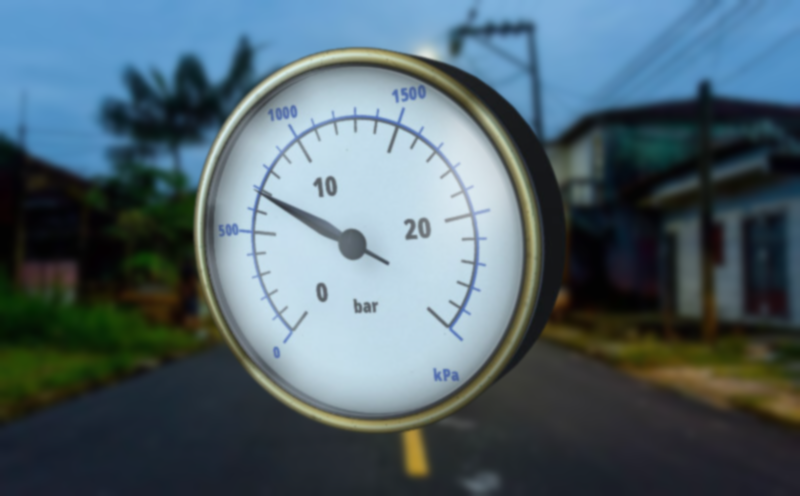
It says {"value": 7, "unit": "bar"}
